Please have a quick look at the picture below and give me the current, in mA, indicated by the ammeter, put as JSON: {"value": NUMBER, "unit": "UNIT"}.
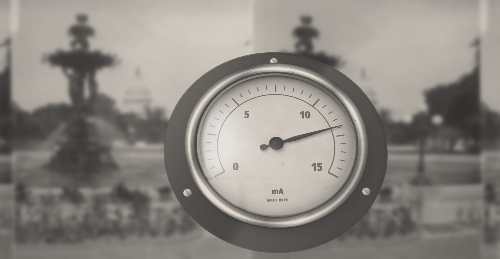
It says {"value": 12, "unit": "mA"}
